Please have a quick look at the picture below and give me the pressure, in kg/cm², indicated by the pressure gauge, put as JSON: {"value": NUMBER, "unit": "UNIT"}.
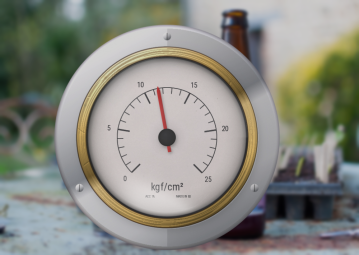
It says {"value": 11.5, "unit": "kg/cm²"}
